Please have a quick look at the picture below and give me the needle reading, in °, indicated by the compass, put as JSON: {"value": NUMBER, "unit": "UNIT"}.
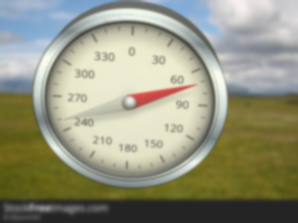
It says {"value": 70, "unit": "°"}
